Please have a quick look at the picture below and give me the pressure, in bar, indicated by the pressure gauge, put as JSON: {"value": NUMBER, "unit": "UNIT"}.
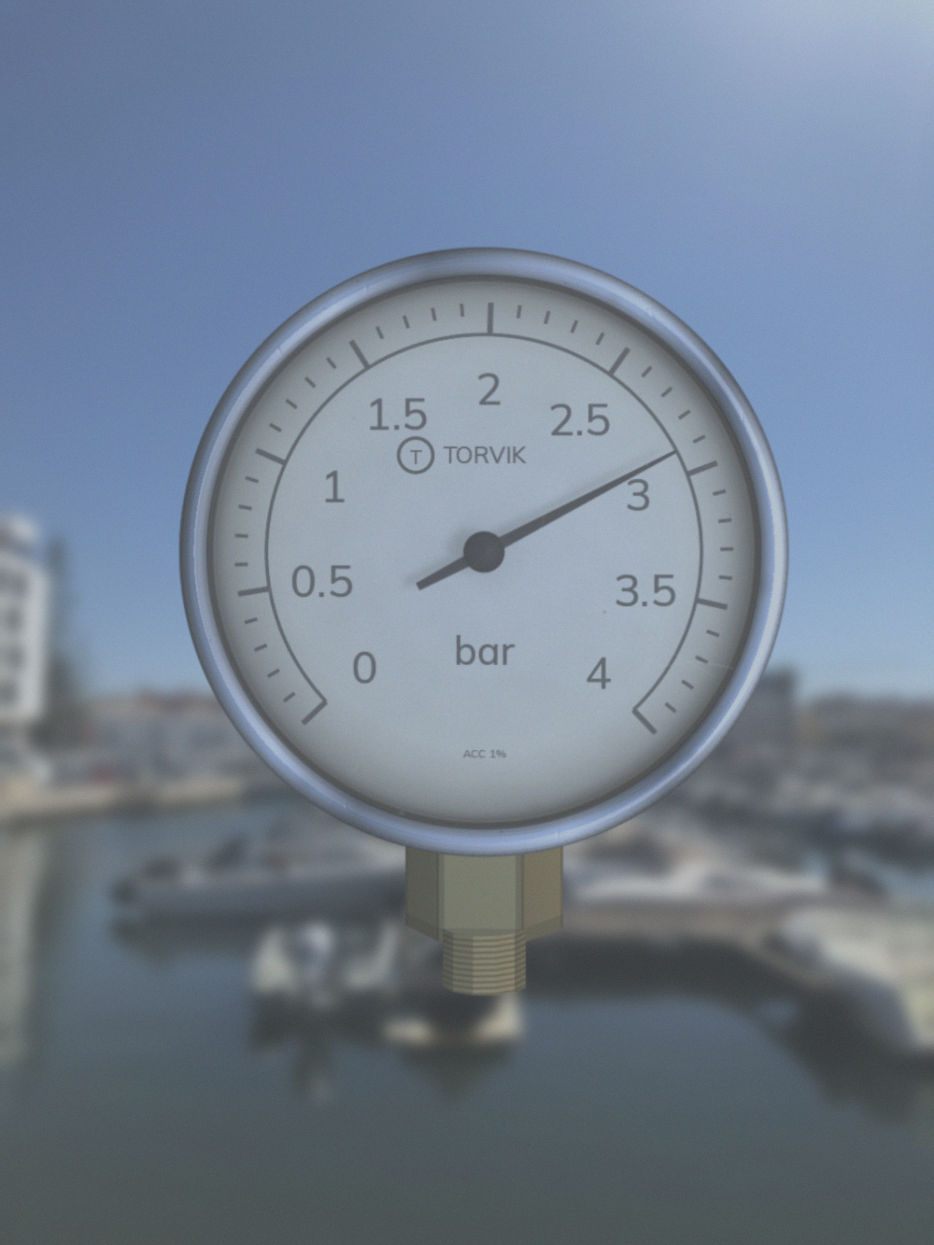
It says {"value": 2.9, "unit": "bar"}
